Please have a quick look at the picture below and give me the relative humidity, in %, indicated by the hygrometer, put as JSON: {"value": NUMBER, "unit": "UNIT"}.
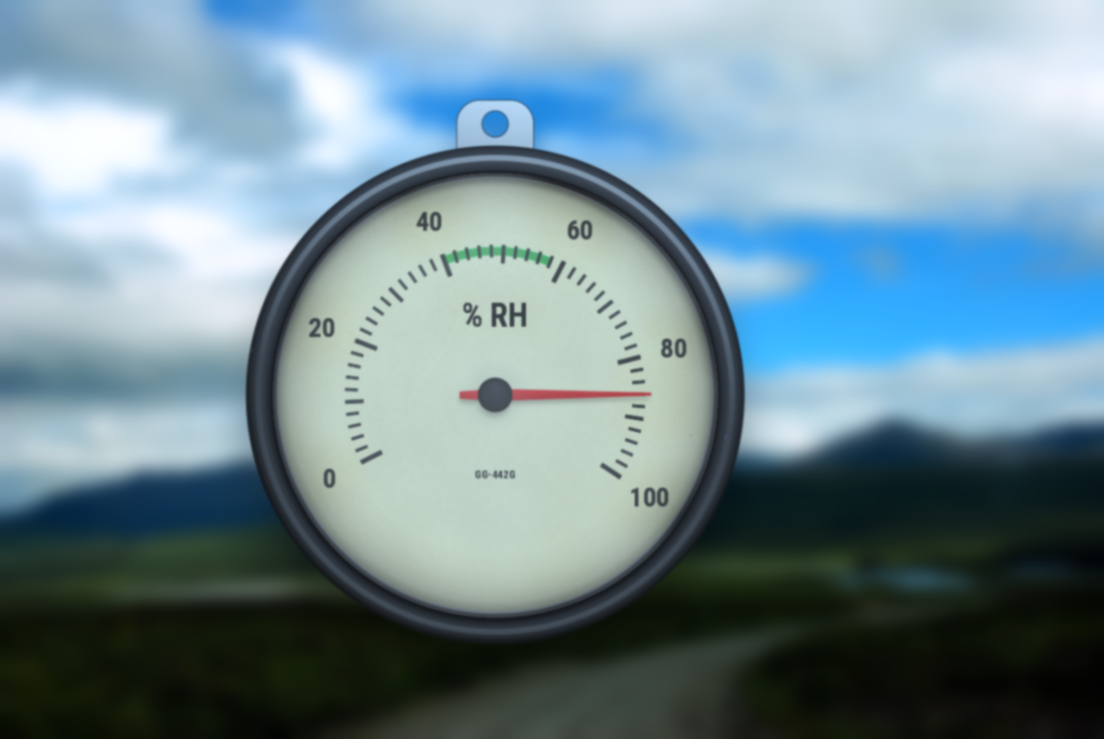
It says {"value": 86, "unit": "%"}
